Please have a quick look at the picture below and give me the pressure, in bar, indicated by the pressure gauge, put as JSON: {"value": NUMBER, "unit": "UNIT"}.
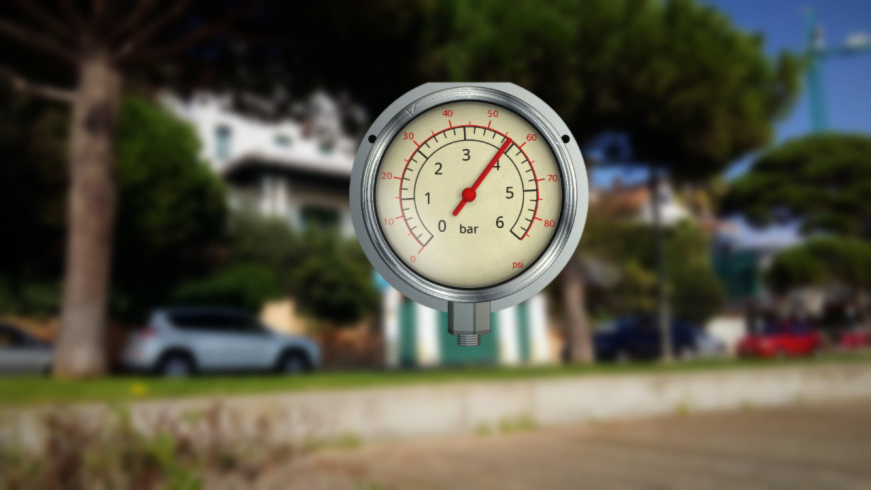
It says {"value": 3.9, "unit": "bar"}
